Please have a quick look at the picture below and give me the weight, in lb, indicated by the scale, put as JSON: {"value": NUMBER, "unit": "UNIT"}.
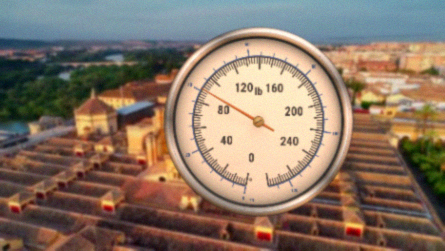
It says {"value": 90, "unit": "lb"}
